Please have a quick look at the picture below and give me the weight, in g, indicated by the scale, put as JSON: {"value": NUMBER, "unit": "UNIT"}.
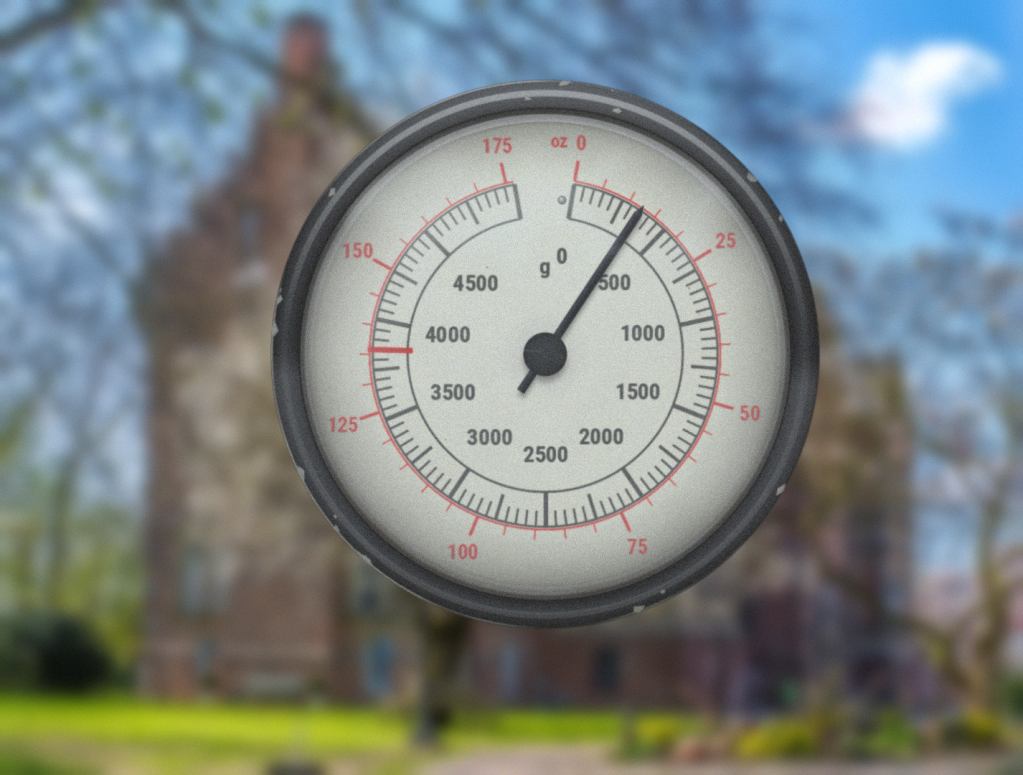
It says {"value": 350, "unit": "g"}
